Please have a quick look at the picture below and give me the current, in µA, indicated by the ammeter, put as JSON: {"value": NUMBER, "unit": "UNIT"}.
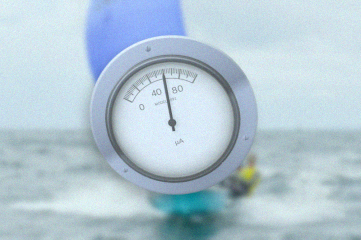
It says {"value": 60, "unit": "µA"}
